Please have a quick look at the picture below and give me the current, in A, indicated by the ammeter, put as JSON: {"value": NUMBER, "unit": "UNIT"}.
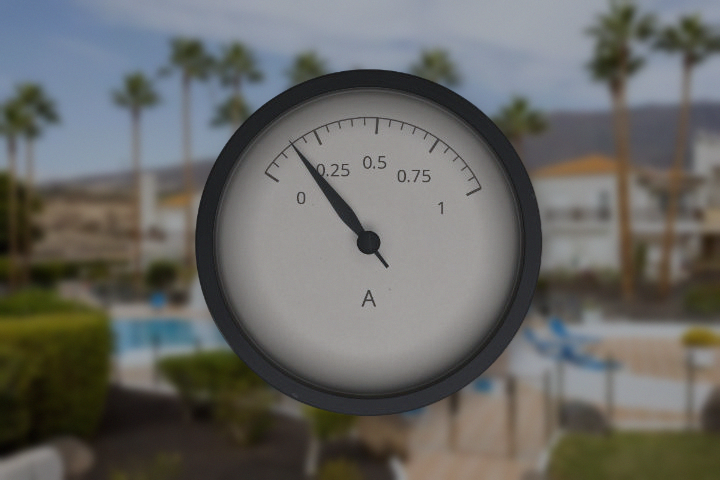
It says {"value": 0.15, "unit": "A"}
